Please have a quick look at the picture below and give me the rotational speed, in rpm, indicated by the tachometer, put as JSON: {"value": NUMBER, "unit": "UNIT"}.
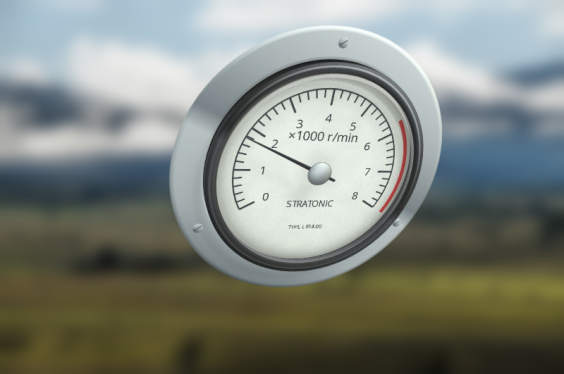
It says {"value": 1800, "unit": "rpm"}
